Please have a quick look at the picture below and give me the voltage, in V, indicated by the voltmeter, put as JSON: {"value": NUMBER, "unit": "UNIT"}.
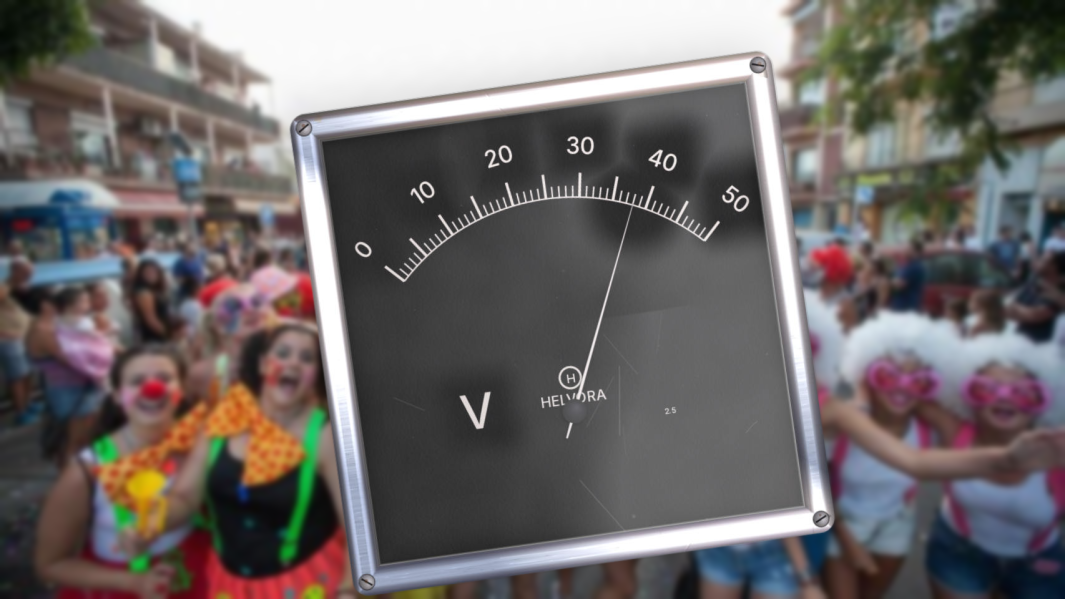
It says {"value": 38, "unit": "V"}
